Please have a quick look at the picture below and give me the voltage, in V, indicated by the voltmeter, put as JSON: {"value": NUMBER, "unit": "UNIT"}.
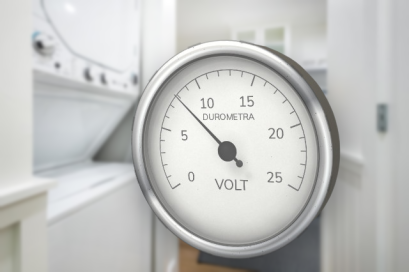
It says {"value": 8, "unit": "V"}
